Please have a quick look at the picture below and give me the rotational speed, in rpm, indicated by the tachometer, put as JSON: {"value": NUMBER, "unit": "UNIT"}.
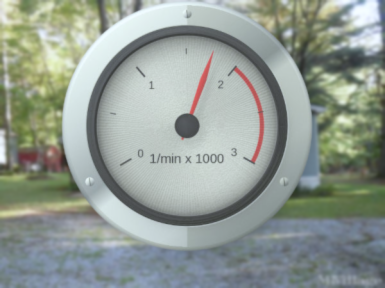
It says {"value": 1750, "unit": "rpm"}
